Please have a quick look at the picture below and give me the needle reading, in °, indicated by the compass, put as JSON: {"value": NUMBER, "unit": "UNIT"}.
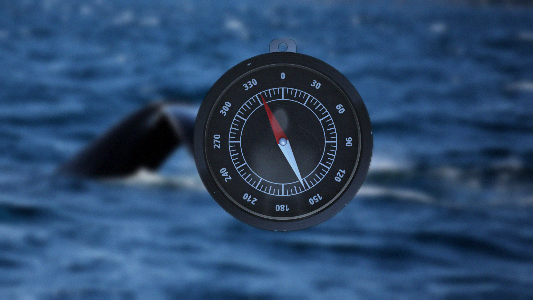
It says {"value": 335, "unit": "°"}
